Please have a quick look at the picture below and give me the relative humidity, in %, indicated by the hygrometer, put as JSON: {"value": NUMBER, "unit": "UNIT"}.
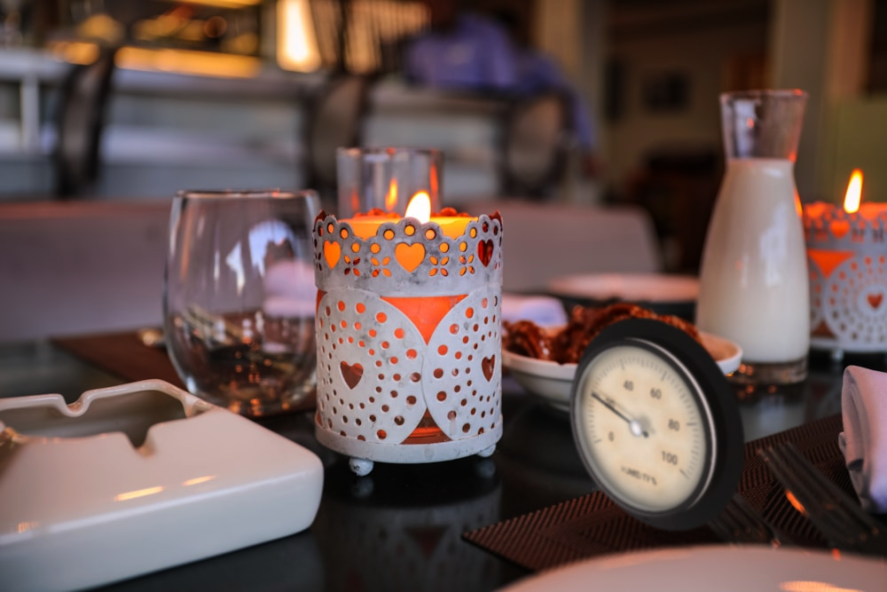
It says {"value": 20, "unit": "%"}
